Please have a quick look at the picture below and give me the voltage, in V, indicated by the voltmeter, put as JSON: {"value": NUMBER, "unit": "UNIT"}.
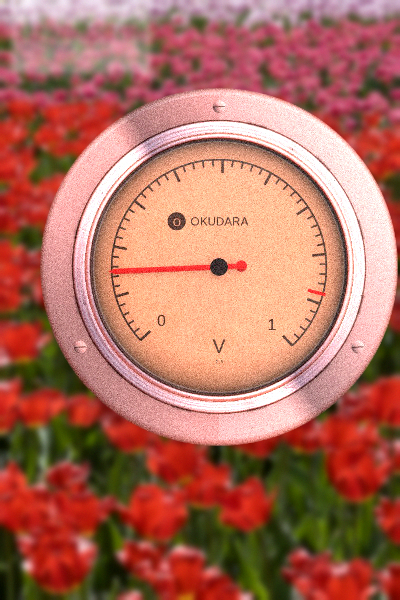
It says {"value": 0.15, "unit": "V"}
